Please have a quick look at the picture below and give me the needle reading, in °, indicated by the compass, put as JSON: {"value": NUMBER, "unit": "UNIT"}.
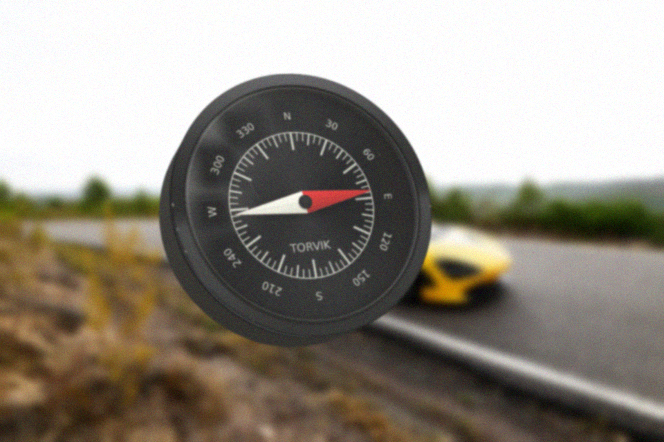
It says {"value": 85, "unit": "°"}
